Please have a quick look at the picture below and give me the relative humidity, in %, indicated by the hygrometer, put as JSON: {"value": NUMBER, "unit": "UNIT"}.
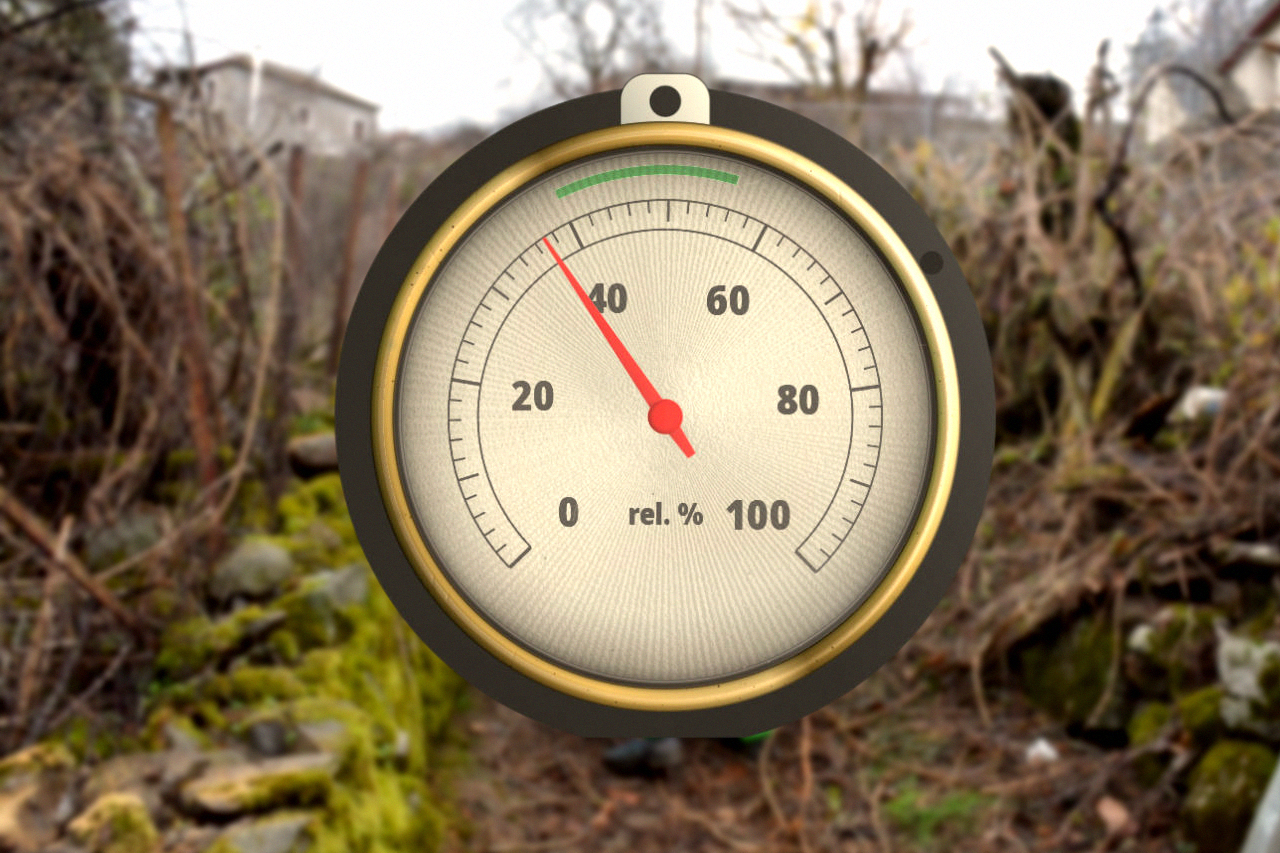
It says {"value": 37, "unit": "%"}
